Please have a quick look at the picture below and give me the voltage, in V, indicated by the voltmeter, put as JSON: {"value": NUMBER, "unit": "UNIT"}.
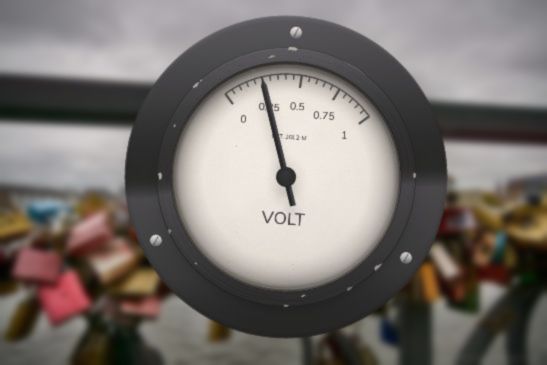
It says {"value": 0.25, "unit": "V"}
